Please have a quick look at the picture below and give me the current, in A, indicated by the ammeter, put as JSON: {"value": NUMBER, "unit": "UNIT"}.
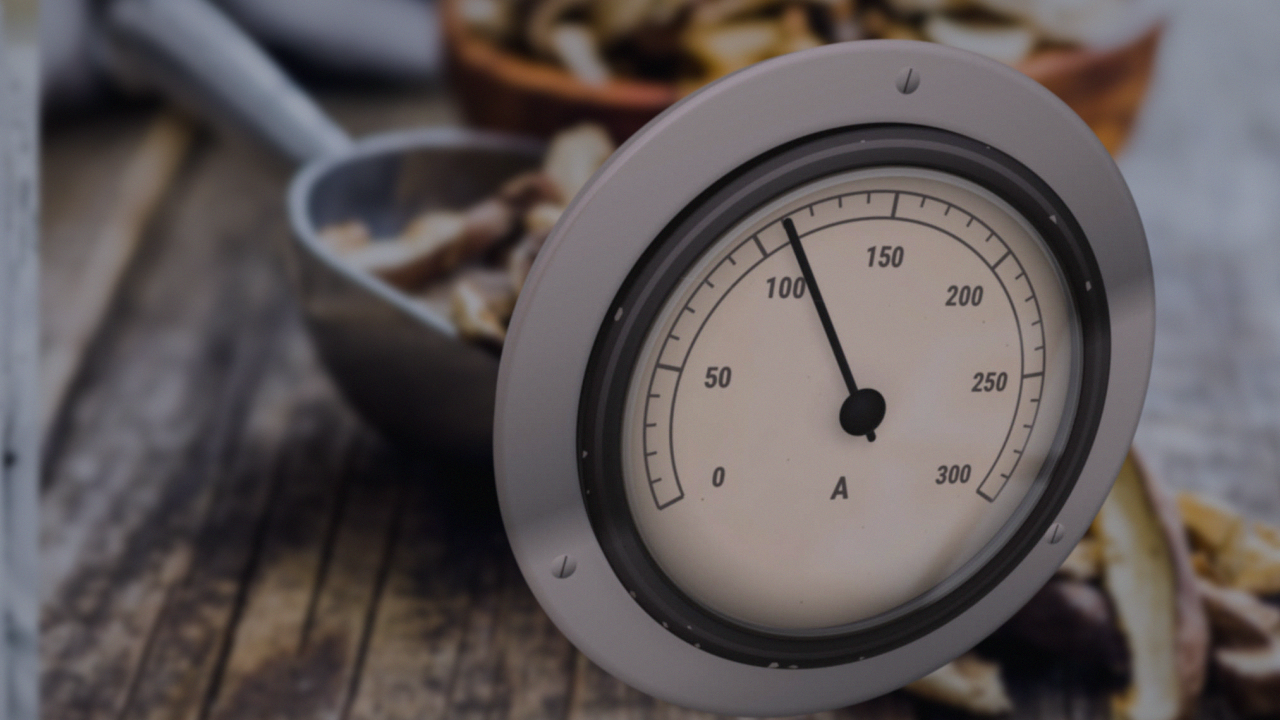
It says {"value": 110, "unit": "A"}
